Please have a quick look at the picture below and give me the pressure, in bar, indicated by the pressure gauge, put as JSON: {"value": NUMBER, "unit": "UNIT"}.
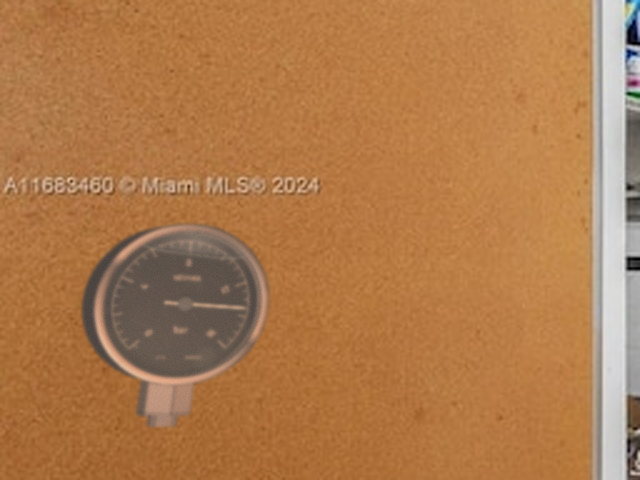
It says {"value": 13.5, "unit": "bar"}
